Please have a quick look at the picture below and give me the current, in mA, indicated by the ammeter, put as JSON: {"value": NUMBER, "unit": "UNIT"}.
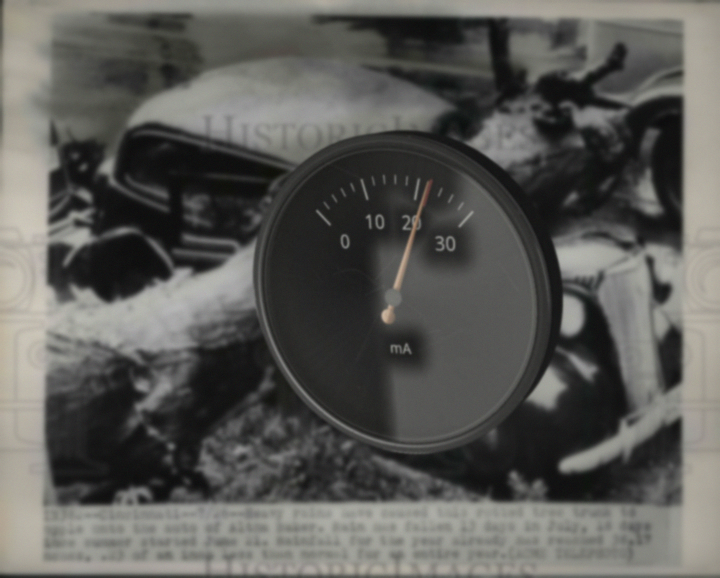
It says {"value": 22, "unit": "mA"}
